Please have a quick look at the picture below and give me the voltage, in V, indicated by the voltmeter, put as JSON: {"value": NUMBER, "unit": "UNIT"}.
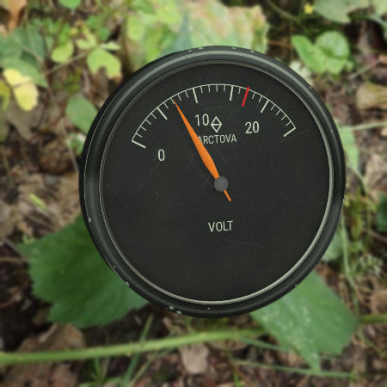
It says {"value": 7, "unit": "V"}
